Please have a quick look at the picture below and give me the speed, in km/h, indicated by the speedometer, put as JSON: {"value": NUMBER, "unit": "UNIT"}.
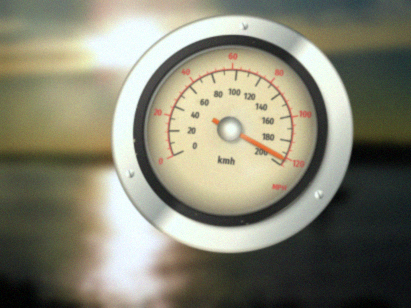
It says {"value": 195, "unit": "km/h"}
